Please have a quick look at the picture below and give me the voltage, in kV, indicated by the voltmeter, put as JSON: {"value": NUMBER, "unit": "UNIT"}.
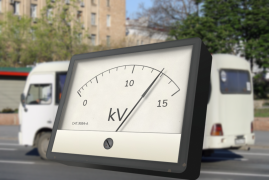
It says {"value": 13, "unit": "kV"}
